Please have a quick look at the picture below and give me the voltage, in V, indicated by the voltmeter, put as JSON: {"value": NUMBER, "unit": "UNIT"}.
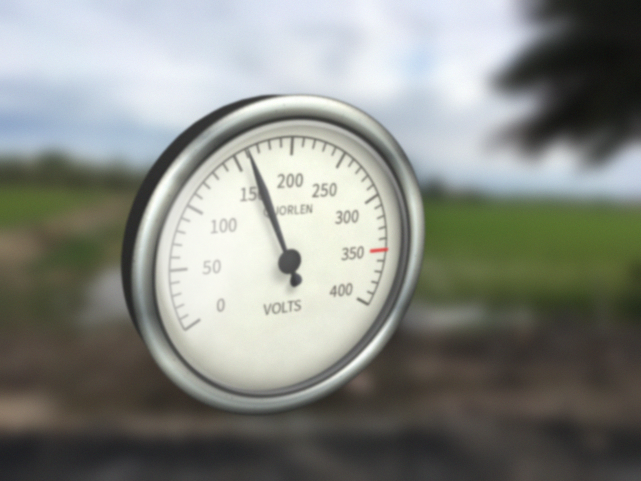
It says {"value": 160, "unit": "V"}
